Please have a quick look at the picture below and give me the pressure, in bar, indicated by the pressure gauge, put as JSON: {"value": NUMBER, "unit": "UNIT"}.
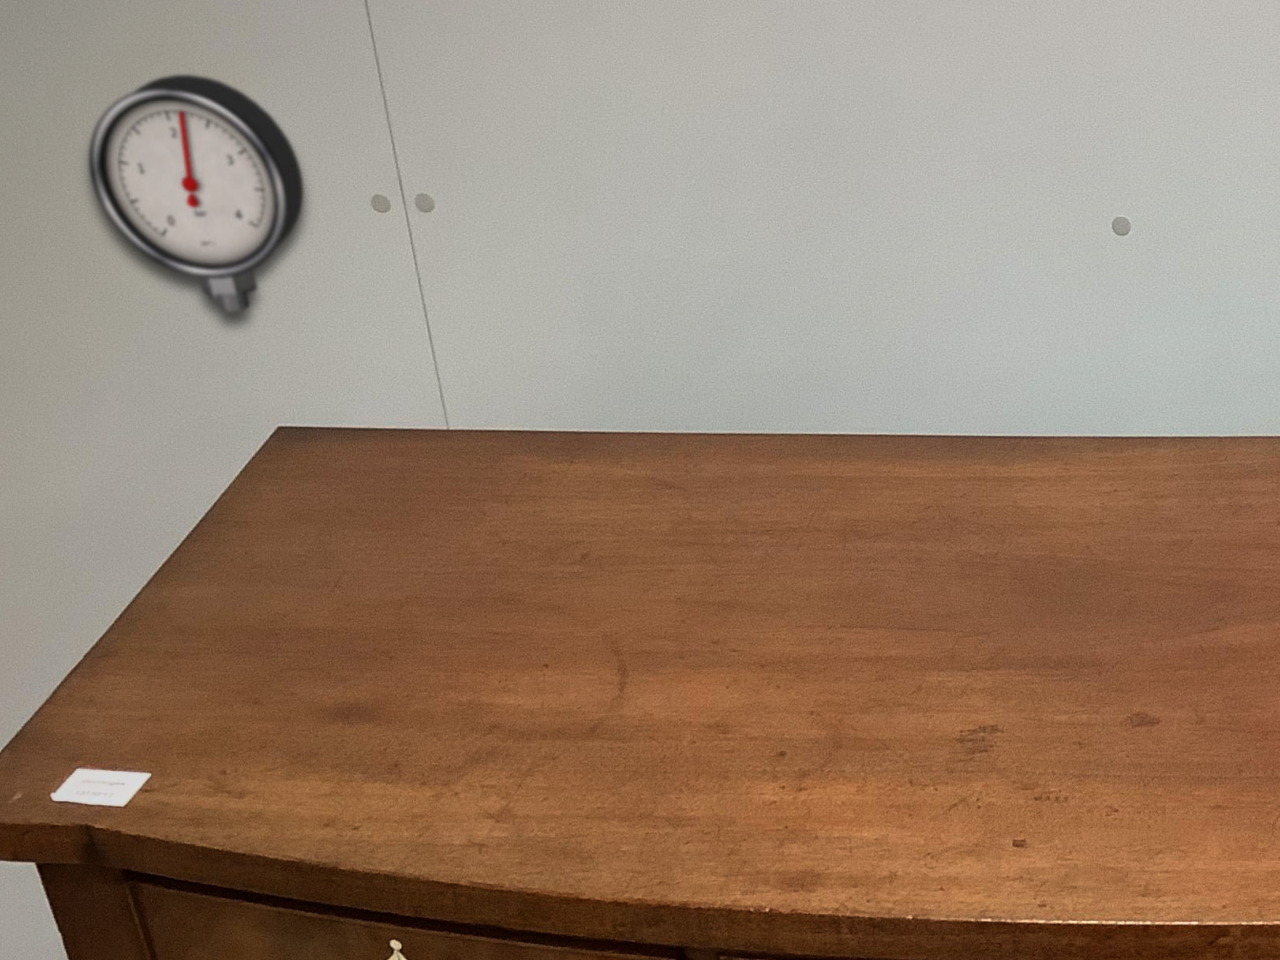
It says {"value": 2.2, "unit": "bar"}
